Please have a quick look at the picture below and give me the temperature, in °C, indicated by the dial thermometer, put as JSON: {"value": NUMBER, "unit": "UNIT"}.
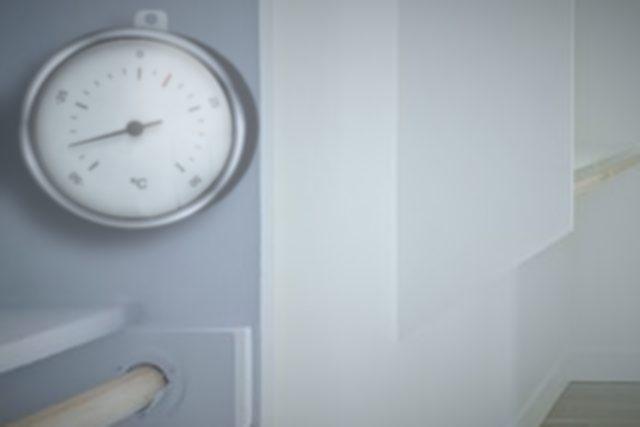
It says {"value": -40, "unit": "°C"}
